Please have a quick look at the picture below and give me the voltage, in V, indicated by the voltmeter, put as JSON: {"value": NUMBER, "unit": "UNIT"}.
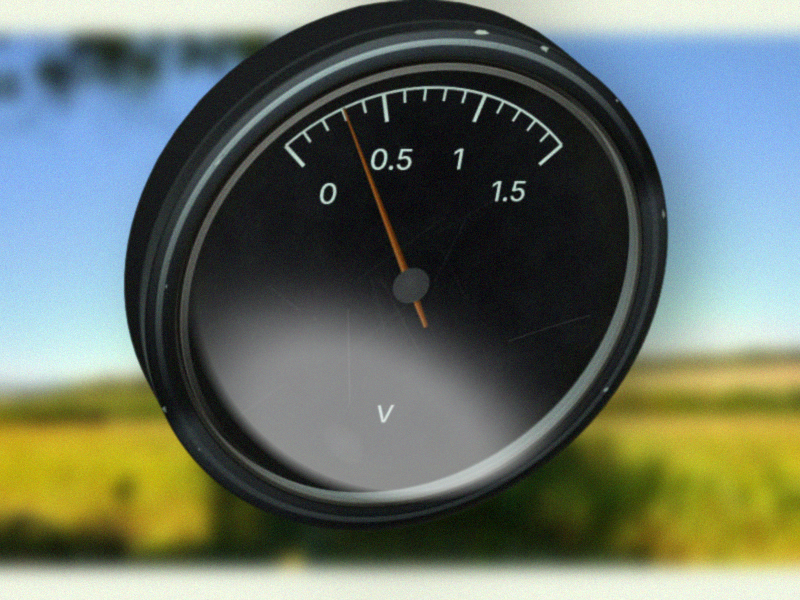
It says {"value": 0.3, "unit": "V"}
